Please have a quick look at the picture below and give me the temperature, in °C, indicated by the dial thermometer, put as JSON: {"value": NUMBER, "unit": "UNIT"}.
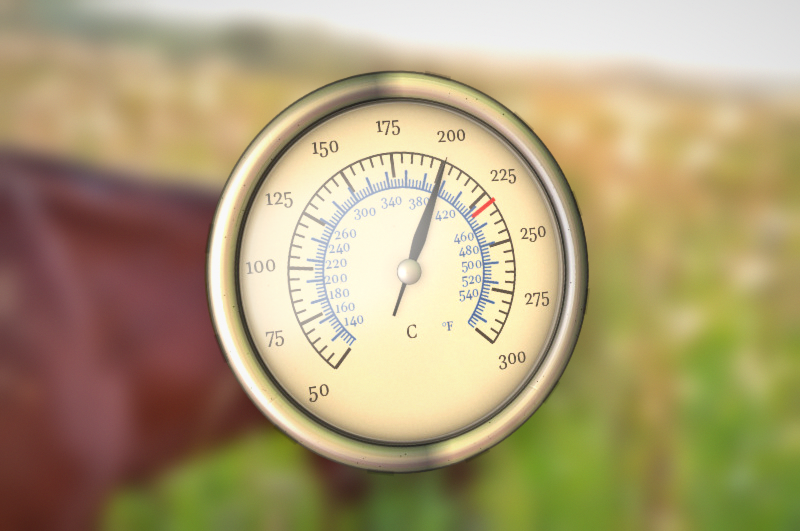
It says {"value": 200, "unit": "°C"}
